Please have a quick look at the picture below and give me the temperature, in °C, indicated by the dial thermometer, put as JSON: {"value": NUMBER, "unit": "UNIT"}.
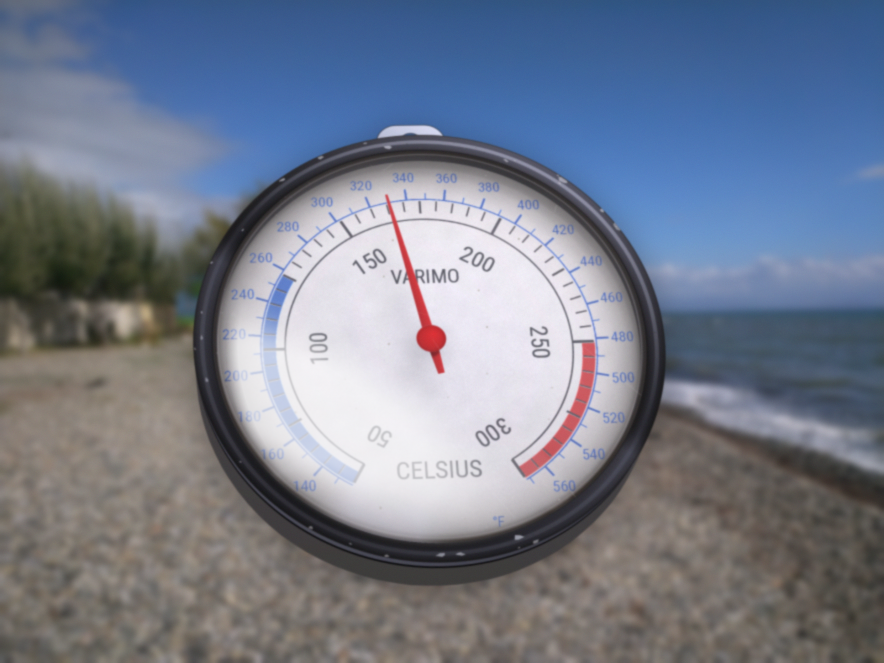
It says {"value": 165, "unit": "°C"}
